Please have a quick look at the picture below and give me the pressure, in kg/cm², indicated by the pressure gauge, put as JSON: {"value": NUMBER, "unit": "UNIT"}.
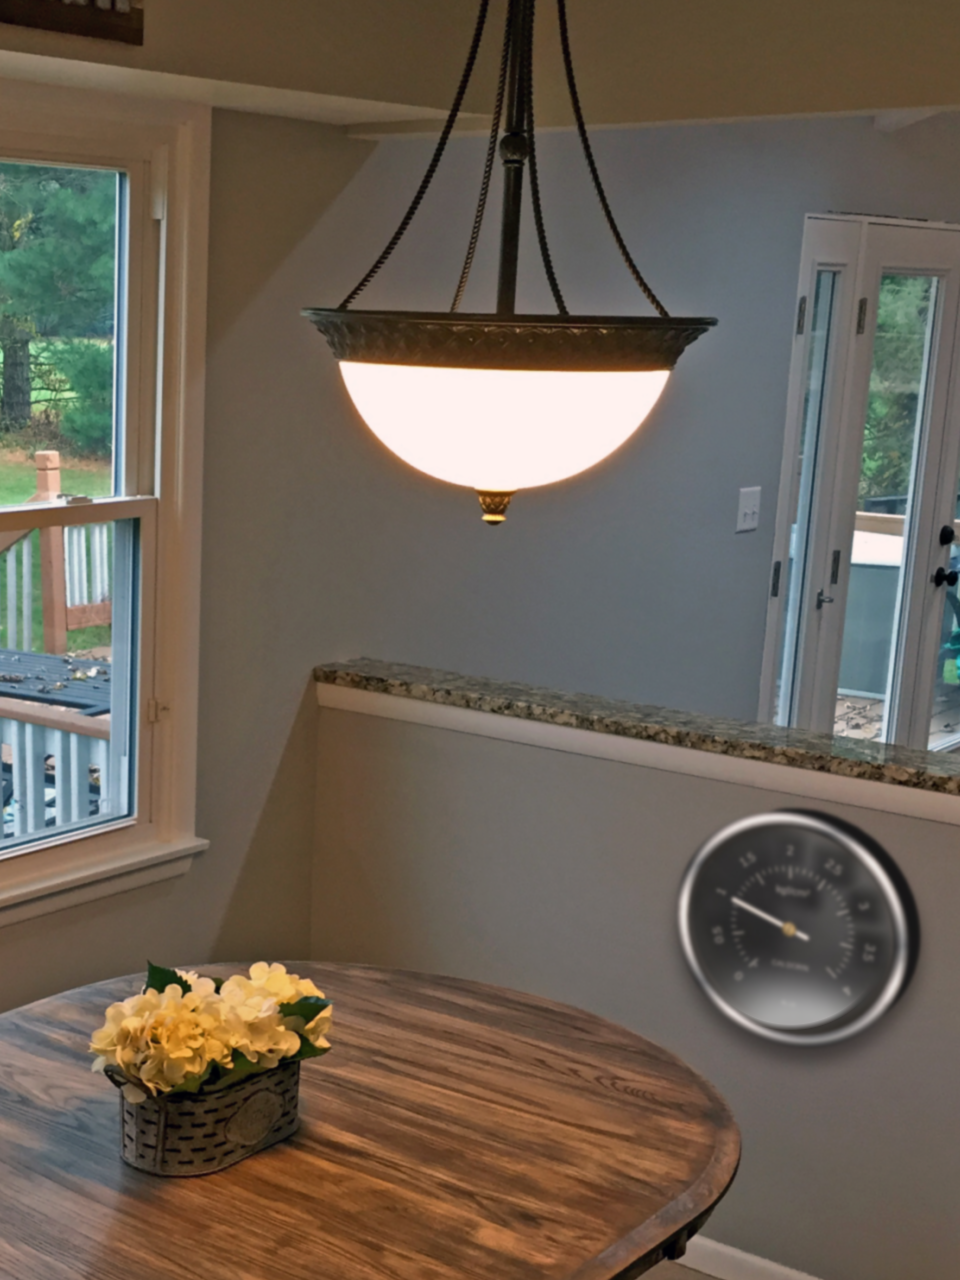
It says {"value": 1, "unit": "kg/cm²"}
